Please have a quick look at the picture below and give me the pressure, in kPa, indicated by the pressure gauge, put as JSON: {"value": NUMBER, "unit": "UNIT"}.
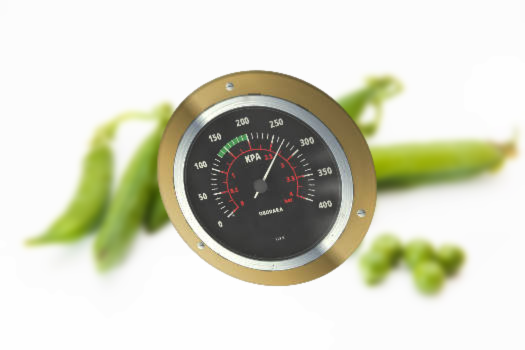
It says {"value": 270, "unit": "kPa"}
